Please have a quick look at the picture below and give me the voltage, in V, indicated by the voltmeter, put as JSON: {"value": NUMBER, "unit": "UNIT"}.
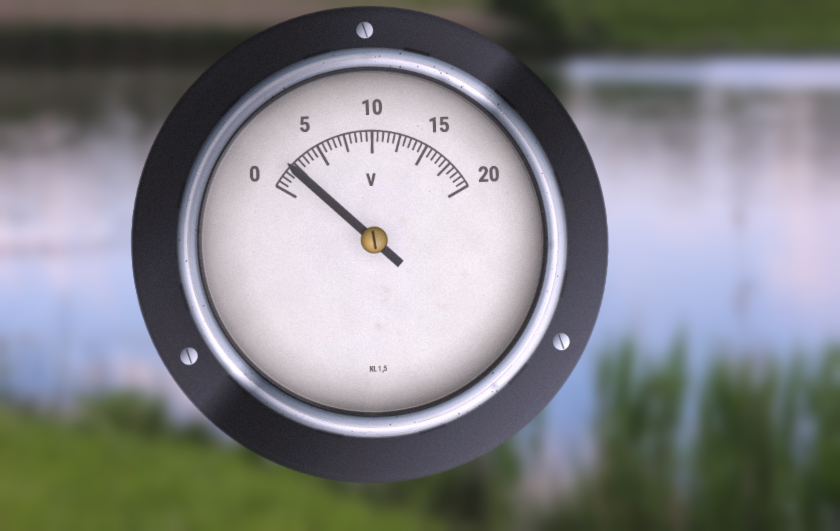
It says {"value": 2, "unit": "V"}
